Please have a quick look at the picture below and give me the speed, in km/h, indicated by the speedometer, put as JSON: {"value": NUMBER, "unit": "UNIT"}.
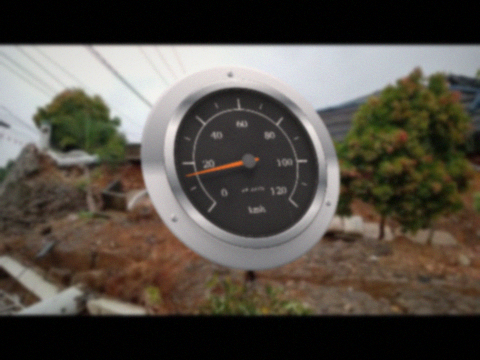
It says {"value": 15, "unit": "km/h"}
